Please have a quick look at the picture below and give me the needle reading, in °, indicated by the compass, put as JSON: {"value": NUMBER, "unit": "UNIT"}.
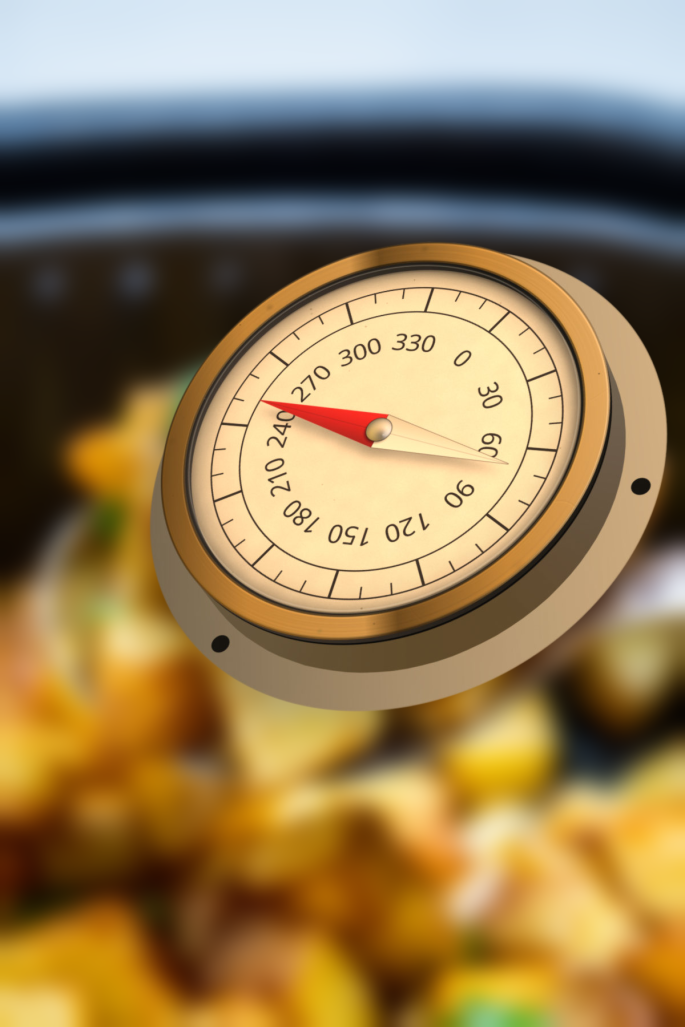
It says {"value": 250, "unit": "°"}
